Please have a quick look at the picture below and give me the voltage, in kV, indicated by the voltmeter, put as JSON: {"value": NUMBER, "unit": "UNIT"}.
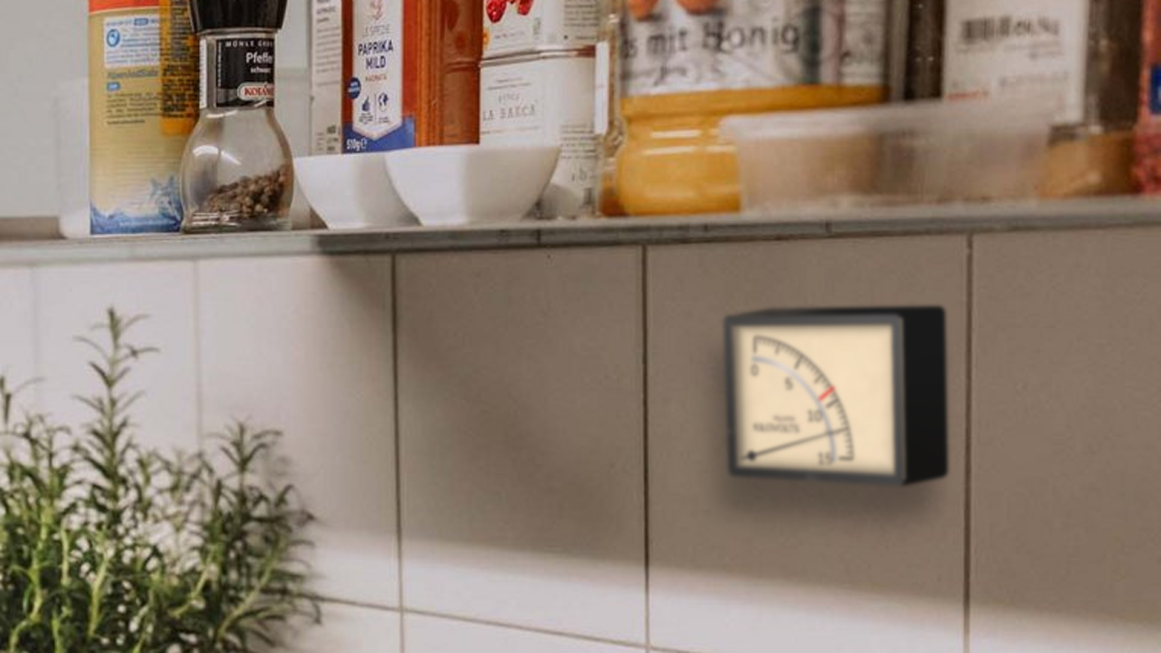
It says {"value": 12.5, "unit": "kV"}
